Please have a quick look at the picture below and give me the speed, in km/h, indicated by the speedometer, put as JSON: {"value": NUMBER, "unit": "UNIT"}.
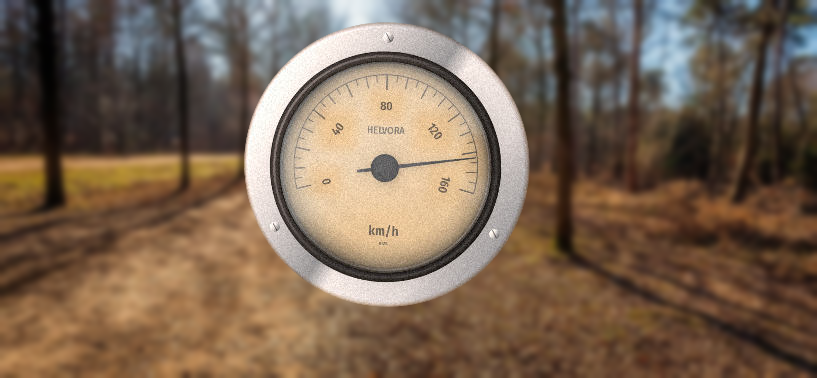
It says {"value": 142.5, "unit": "km/h"}
